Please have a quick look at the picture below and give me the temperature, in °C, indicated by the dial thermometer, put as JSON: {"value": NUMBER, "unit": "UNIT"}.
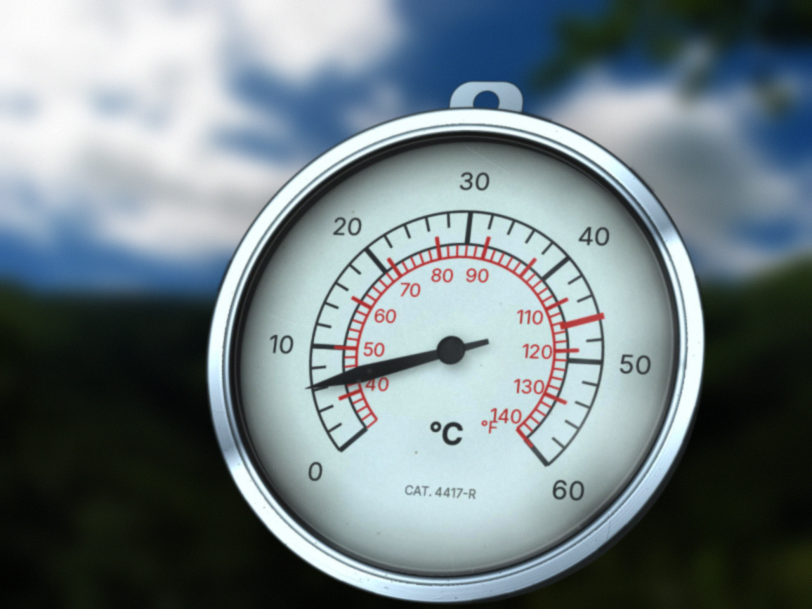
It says {"value": 6, "unit": "°C"}
